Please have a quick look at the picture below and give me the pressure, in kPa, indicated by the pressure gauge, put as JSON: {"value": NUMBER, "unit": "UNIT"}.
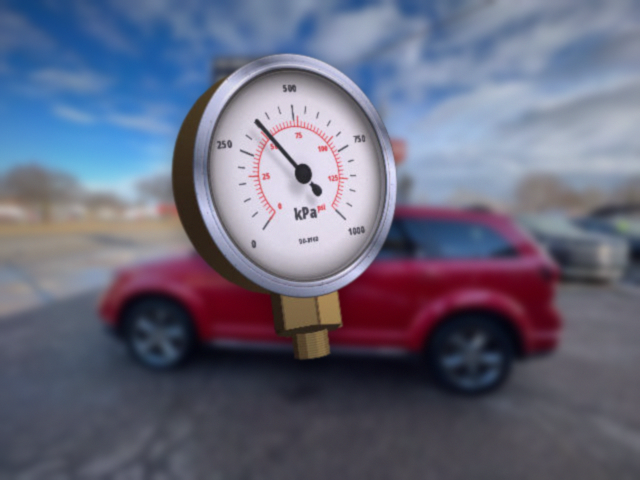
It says {"value": 350, "unit": "kPa"}
